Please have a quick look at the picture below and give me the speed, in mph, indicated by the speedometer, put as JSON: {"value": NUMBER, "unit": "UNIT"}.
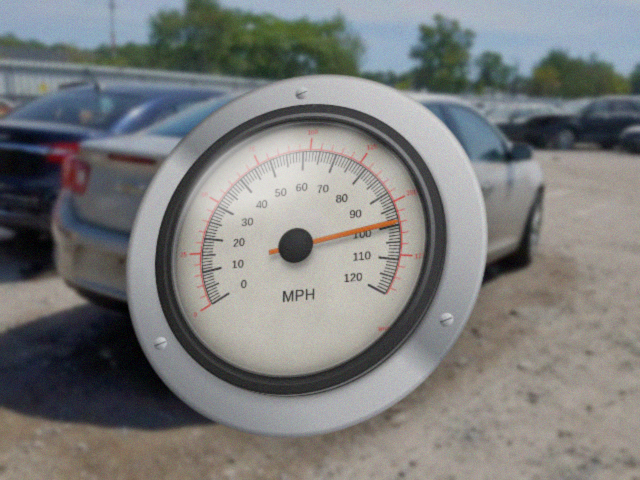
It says {"value": 100, "unit": "mph"}
